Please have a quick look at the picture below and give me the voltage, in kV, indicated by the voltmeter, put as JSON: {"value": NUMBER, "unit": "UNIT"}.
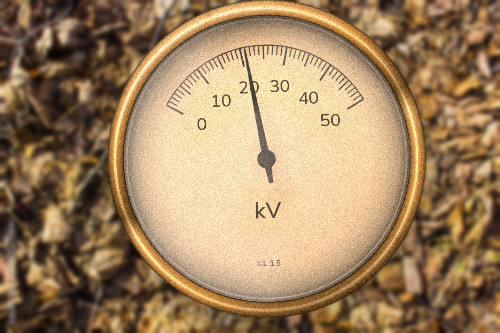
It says {"value": 21, "unit": "kV"}
